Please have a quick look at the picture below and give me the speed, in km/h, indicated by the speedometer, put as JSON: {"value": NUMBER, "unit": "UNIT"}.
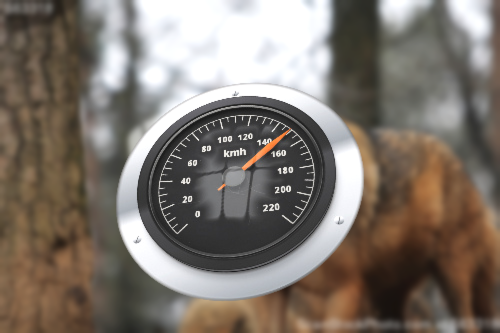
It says {"value": 150, "unit": "km/h"}
